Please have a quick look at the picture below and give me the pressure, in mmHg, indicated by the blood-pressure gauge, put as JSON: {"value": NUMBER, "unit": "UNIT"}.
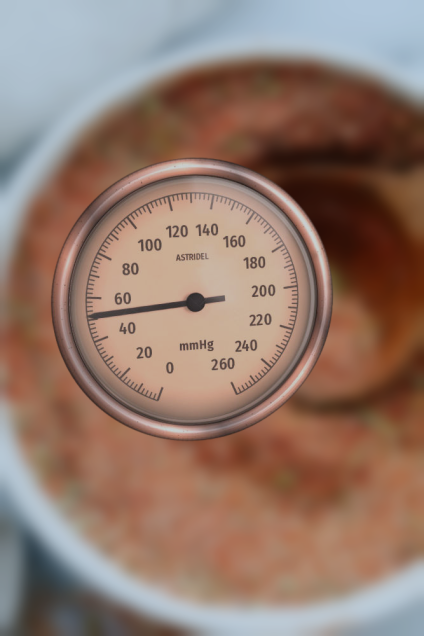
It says {"value": 52, "unit": "mmHg"}
